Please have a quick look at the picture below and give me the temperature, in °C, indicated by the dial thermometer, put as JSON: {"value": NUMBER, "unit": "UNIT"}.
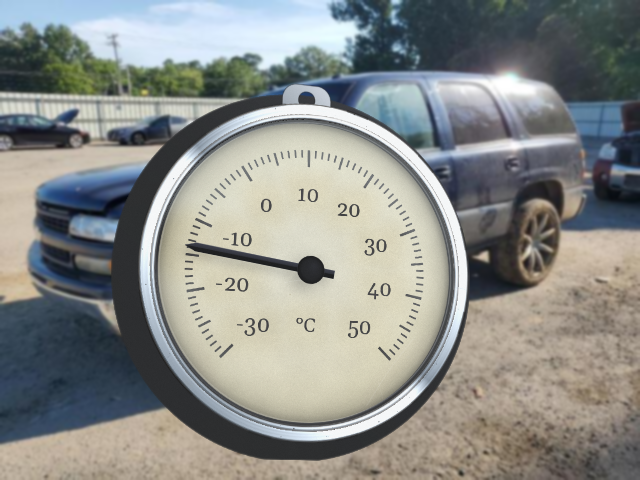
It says {"value": -14, "unit": "°C"}
